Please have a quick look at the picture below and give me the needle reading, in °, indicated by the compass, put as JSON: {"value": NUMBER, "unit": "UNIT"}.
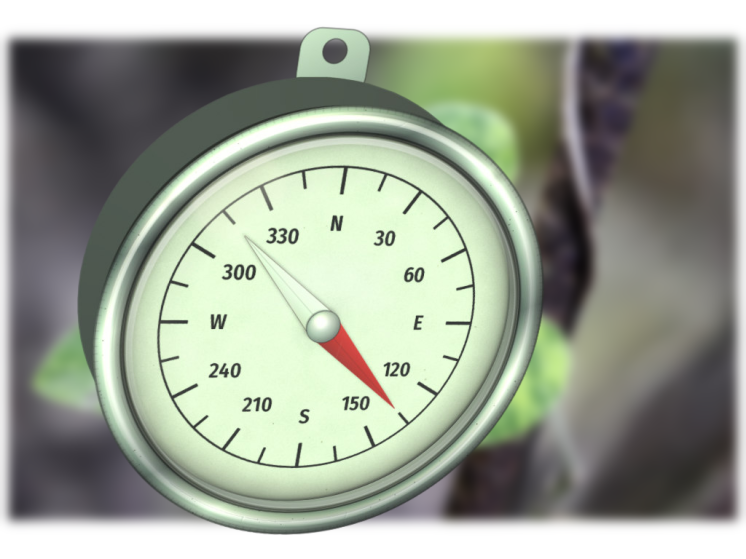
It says {"value": 135, "unit": "°"}
